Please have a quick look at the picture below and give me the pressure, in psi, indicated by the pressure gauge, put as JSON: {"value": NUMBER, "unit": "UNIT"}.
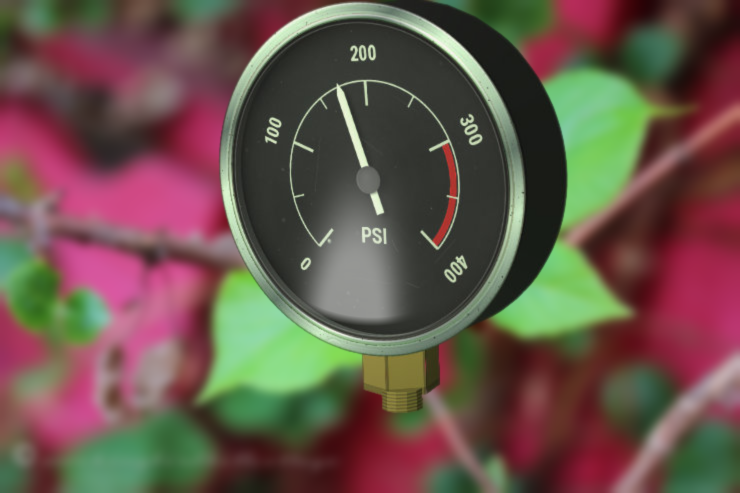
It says {"value": 175, "unit": "psi"}
